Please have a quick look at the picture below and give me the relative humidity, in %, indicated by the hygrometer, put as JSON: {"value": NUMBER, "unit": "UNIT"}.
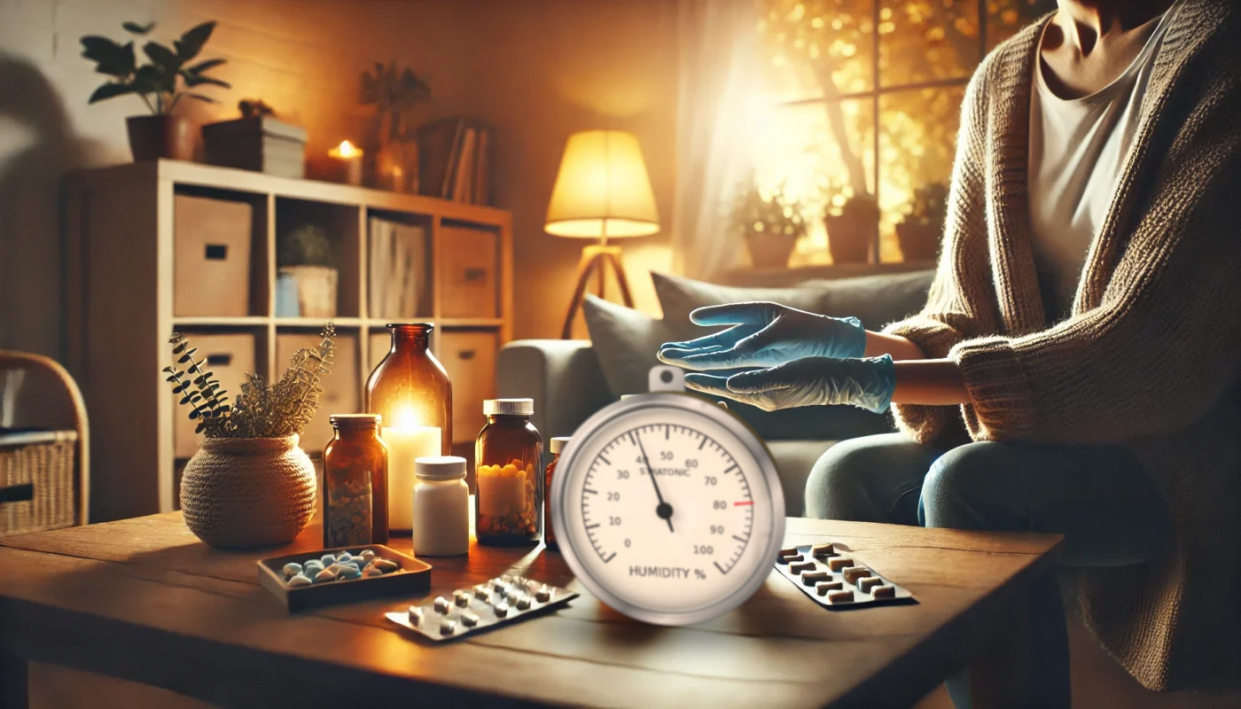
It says {"value": 42, "unit": "%"}
